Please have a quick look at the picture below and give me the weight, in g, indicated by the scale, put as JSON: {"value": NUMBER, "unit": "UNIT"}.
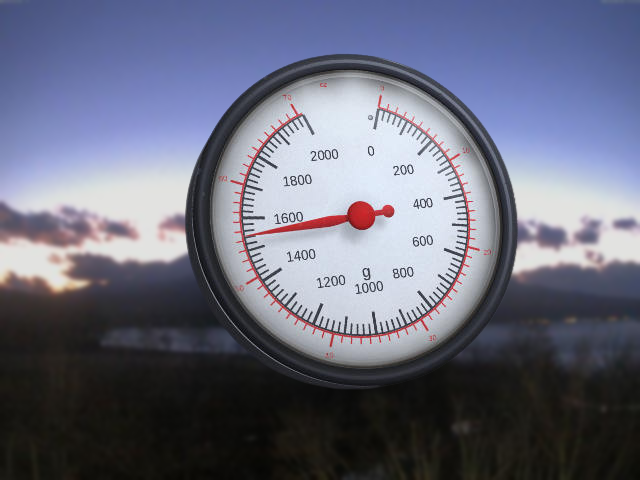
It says {"value": 1540, "unit": "g"}
